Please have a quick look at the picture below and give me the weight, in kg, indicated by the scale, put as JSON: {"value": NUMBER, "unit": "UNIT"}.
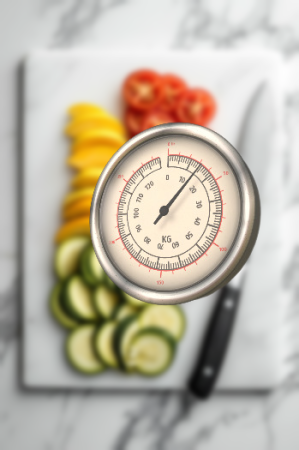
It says {"value": 15, "unit": "kg"}
